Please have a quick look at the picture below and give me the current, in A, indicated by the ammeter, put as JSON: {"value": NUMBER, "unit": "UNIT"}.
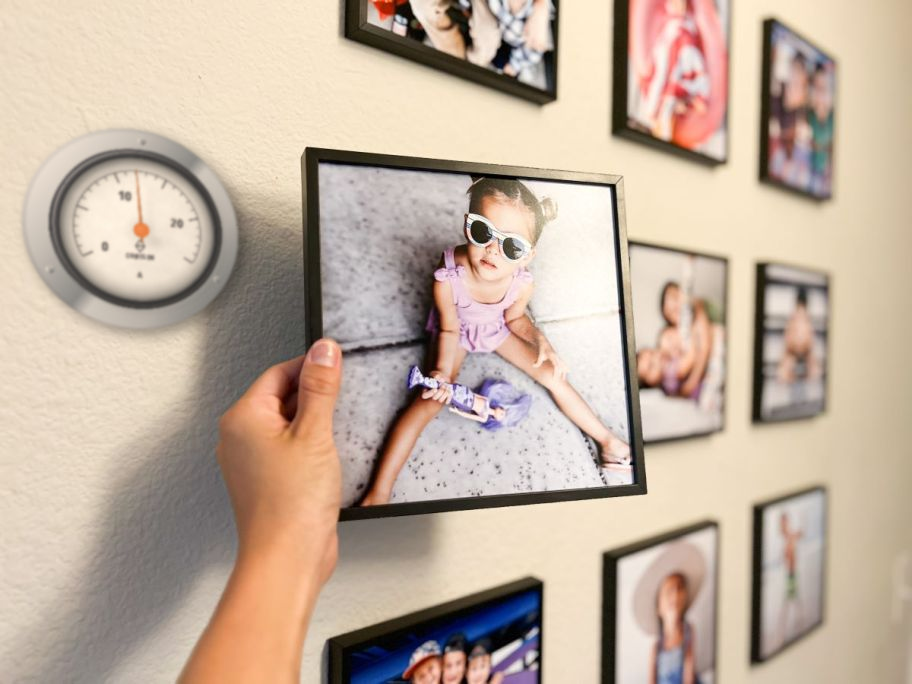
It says {"value": 12, "unit": "A"}
